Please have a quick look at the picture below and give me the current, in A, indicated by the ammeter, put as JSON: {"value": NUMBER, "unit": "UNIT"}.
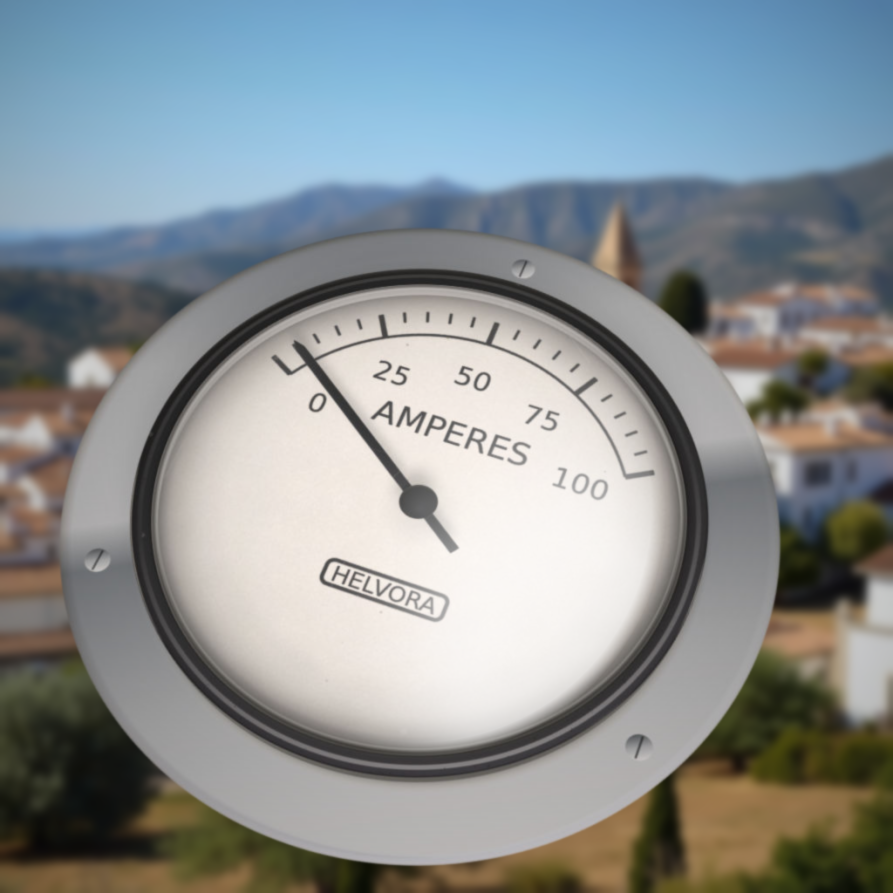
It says {"value": 5, "unit": "A"}
